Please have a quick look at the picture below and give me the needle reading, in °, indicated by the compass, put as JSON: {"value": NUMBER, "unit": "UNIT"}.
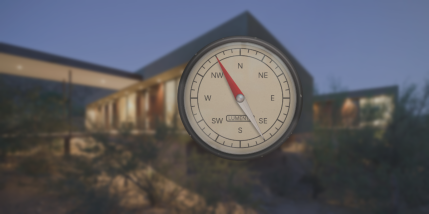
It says {"value": 330, "unit": "°"}
